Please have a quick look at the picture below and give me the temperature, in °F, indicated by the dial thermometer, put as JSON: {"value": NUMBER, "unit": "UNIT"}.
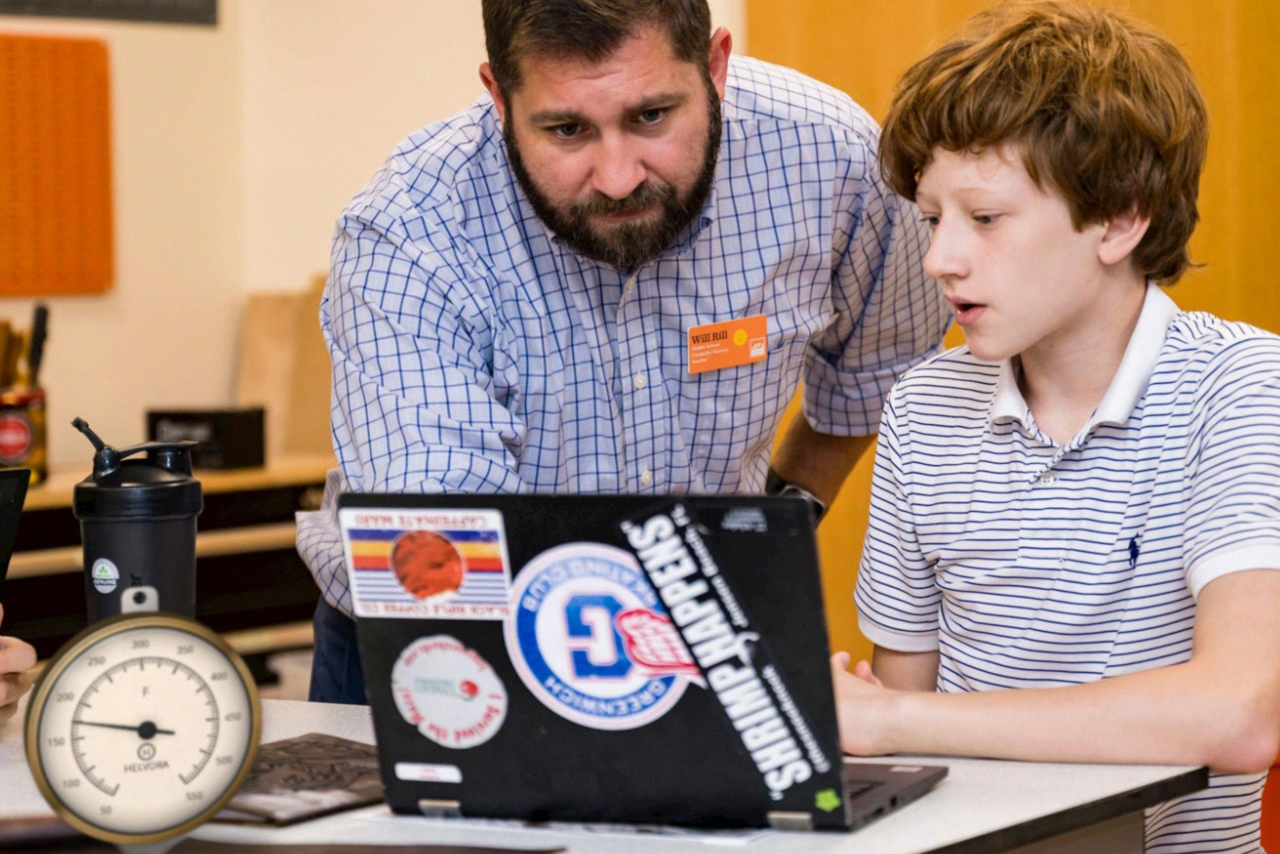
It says {"value": 175, "unit": "°F"}
